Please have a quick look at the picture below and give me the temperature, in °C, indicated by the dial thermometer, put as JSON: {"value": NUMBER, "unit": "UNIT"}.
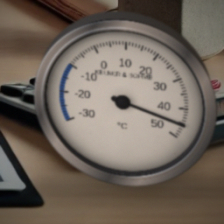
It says {"value": 45, "unit": "°C"}
